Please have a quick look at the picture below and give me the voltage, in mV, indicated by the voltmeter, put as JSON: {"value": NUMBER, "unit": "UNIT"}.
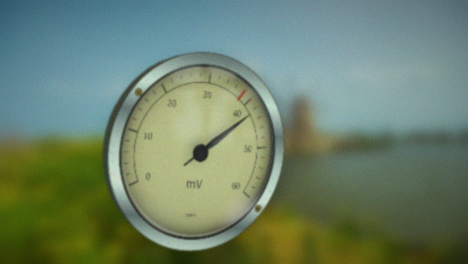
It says {"value": 42, "unit": "mV"}
